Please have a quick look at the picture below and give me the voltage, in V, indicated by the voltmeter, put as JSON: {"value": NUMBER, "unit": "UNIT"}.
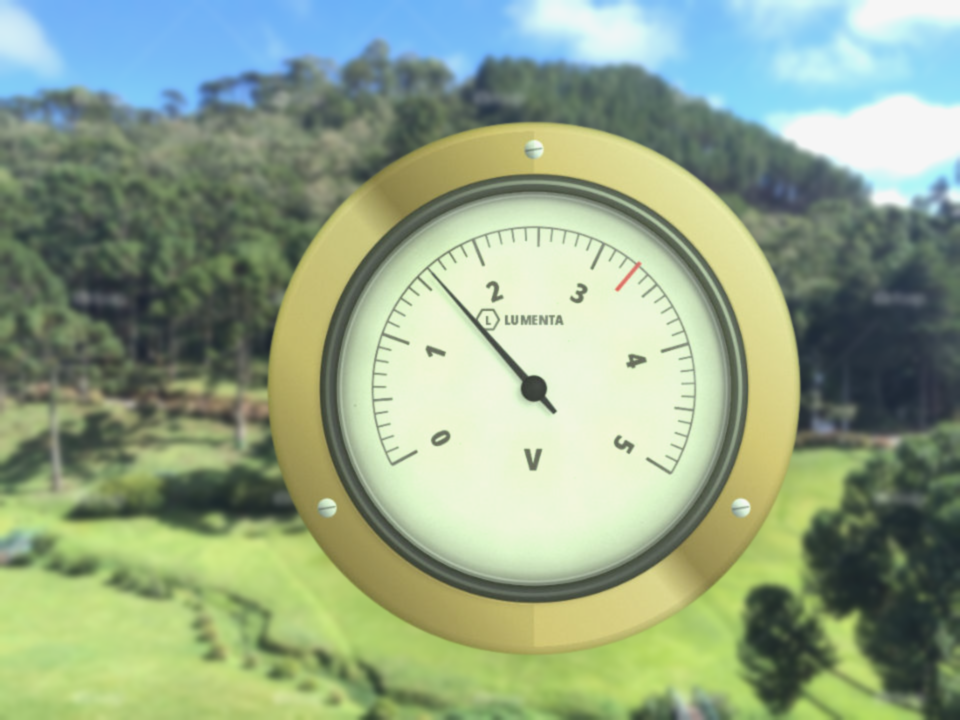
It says {"value": 1.6, "unit": "V"}
